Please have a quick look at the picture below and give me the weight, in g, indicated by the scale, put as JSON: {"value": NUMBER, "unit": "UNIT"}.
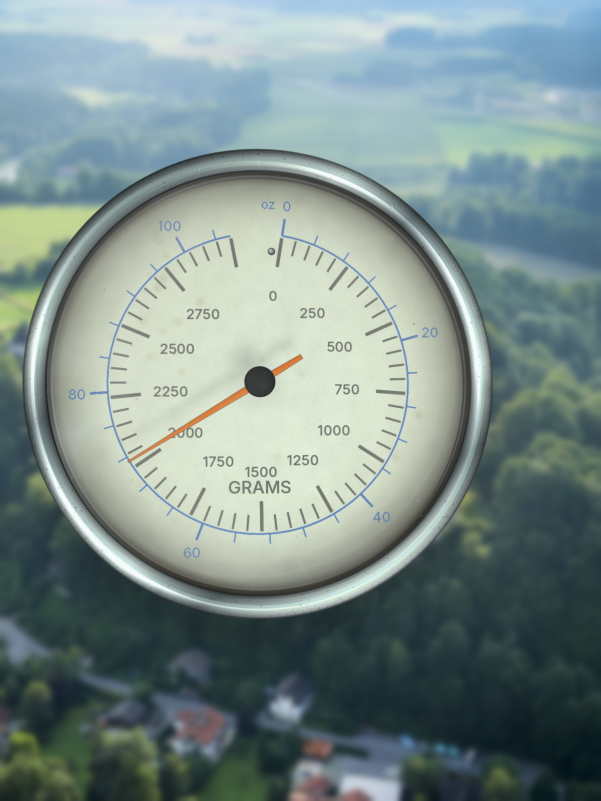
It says {"value": 2025, "unit": "g"}
